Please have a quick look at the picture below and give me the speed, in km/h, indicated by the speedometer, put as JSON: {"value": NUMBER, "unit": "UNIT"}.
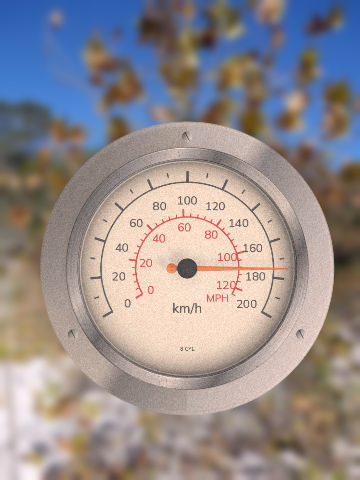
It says {"value": 175, "unit": "km/h"}
